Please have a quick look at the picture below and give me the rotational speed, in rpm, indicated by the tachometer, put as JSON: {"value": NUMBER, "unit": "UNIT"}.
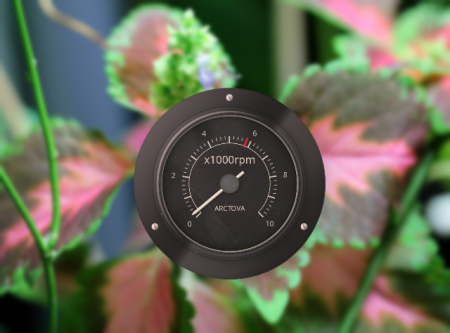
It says {"value": 200, "unit": "rpm"}
